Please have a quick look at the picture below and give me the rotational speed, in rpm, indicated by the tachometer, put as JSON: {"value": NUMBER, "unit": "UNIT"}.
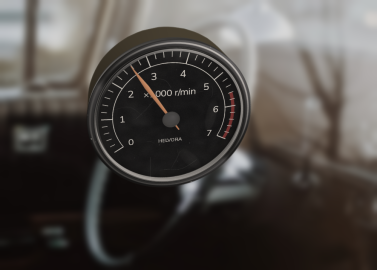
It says {"value": 2600, "unit": "rpm"}
